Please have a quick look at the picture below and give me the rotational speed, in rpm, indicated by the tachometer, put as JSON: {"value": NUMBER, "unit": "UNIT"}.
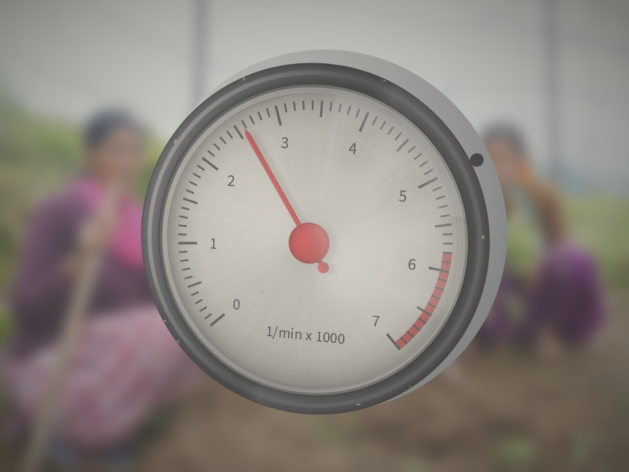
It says {"value": 2600, "unit": "rpm"}
